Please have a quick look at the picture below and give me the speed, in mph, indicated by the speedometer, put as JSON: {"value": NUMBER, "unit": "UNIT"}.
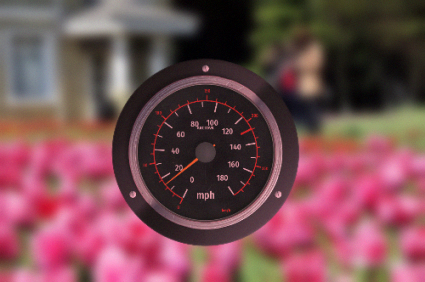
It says {"value": 15, "unit": "mph"}
